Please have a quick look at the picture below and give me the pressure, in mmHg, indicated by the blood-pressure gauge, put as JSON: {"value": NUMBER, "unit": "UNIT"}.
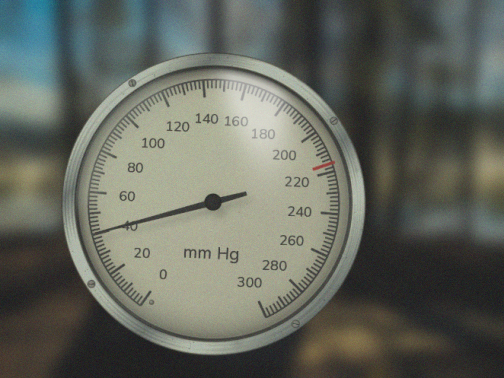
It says {"value": 40, "unit": "mmHg"}
